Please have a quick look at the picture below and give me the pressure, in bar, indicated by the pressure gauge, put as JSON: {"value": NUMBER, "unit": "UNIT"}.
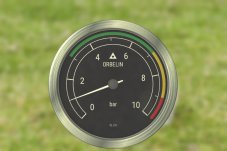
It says {"value": 1, "unit": "bar"}
